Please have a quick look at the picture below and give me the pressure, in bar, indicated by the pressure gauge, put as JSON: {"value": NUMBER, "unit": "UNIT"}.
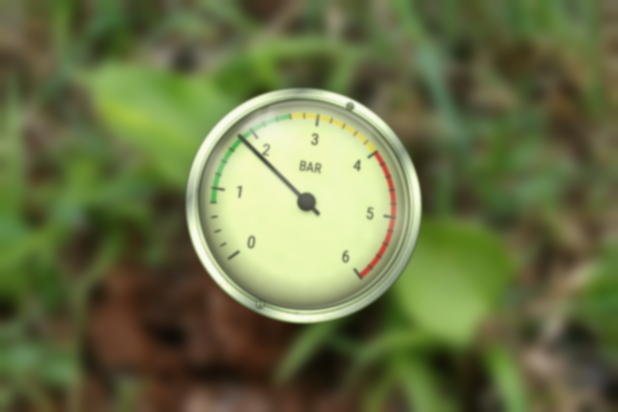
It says {"value": 1.8, "unit": "bar"}
